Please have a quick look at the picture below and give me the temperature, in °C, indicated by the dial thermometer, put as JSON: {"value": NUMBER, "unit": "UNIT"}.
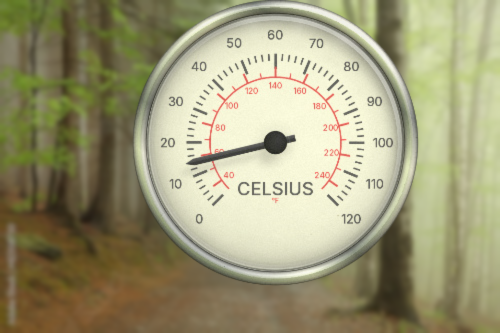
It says {"value": 14, "unit": "°C"}
